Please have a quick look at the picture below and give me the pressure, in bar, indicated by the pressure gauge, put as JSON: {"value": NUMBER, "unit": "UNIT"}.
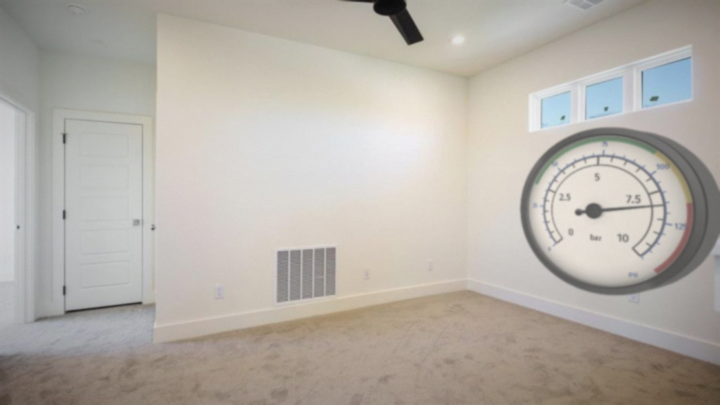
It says {"value": 8, "unit": "bar"}
